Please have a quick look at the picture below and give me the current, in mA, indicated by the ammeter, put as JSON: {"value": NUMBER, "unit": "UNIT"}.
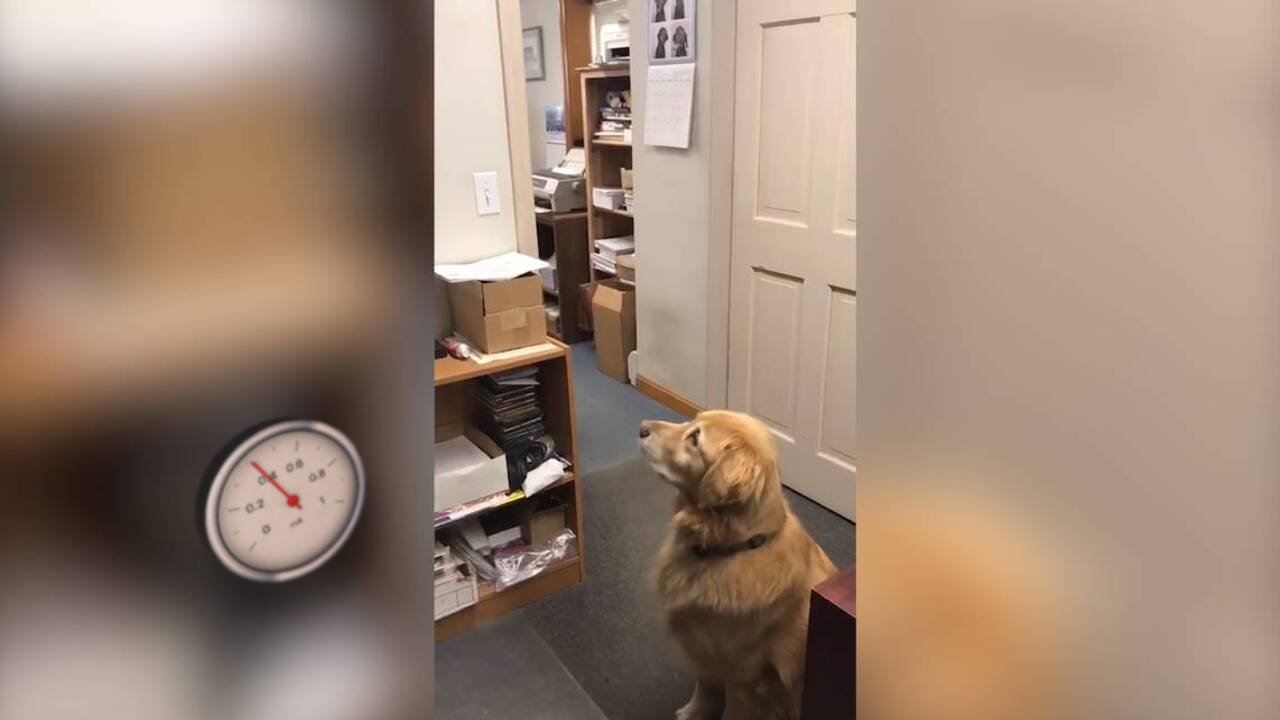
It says {"value": 0.4, "unit": "mA"}
